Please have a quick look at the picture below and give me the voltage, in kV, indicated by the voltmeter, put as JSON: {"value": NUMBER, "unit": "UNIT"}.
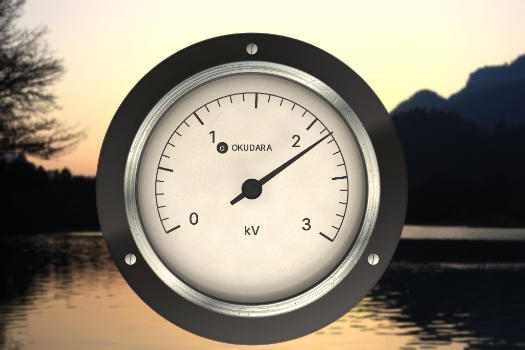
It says {"value": 2.15, "unit": "kV"}
